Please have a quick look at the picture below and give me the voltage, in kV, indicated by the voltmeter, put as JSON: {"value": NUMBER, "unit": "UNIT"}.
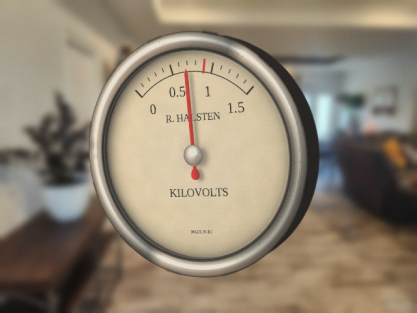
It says {"value": 0.7, "unit": "kV"}
